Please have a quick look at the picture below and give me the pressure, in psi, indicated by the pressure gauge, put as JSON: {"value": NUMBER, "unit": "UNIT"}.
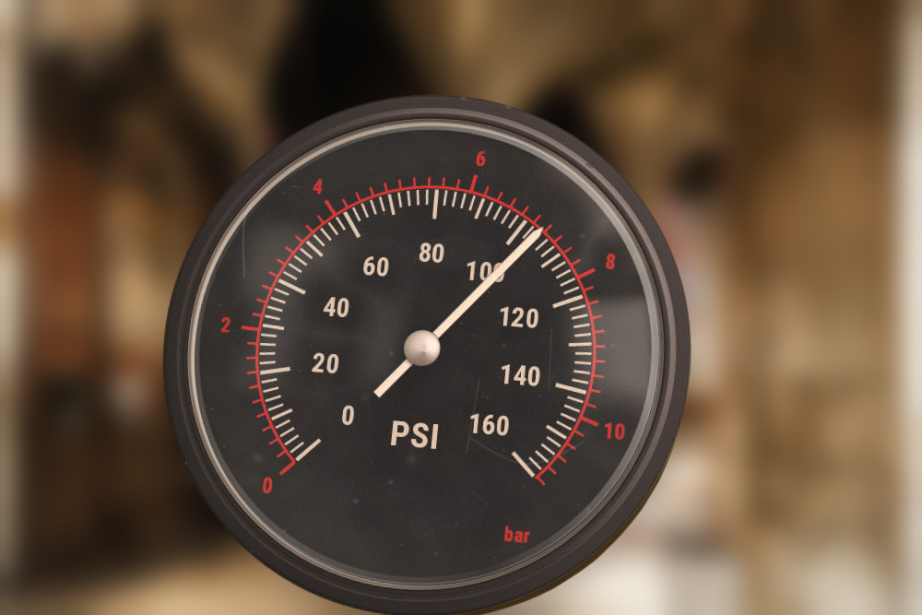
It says {"value": 104, "unit": "psi"}
